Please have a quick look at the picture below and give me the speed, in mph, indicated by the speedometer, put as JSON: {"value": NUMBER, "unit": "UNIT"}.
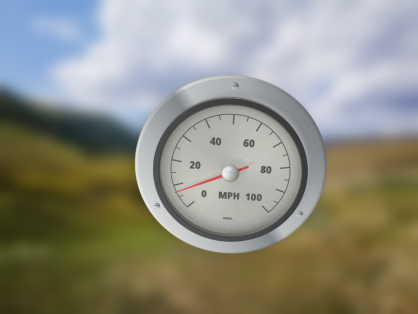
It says {"value": 7.5, "unit": "mph"}
